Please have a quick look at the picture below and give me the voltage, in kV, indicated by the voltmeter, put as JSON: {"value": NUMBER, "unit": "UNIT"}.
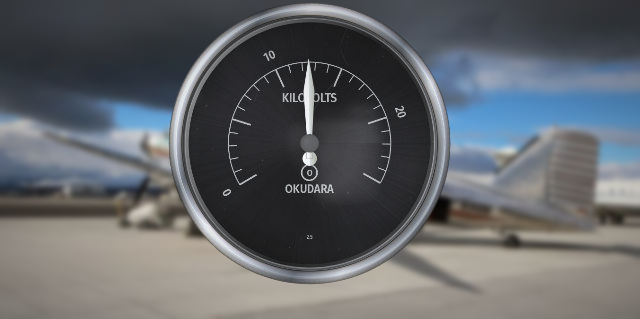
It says {"value": 12.5, "unit": "kV"}
